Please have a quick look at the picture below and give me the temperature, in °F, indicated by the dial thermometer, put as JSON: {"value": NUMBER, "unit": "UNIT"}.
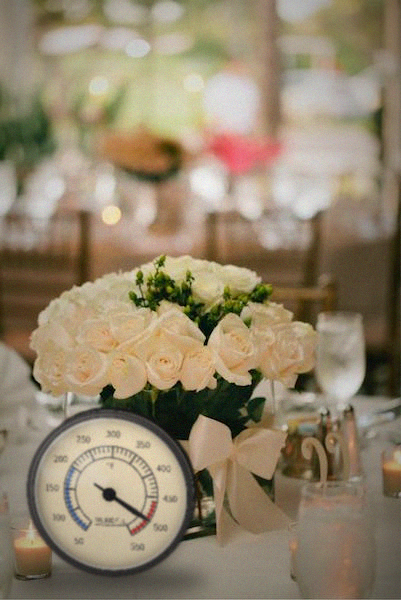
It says {"value": 500, "unit": "°F"}
